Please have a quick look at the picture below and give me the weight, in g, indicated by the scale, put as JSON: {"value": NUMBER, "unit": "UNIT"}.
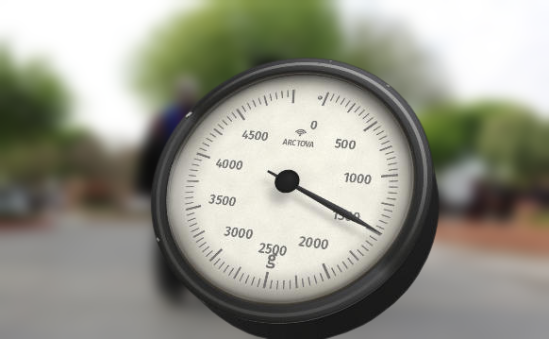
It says {"value": 1500, "unit": "g"}
